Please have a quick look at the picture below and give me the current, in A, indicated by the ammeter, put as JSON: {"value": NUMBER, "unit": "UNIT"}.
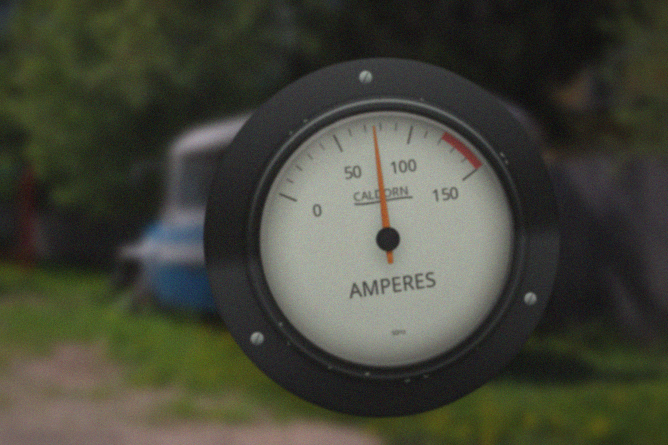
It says {"value": 75, "unit": "A"}
